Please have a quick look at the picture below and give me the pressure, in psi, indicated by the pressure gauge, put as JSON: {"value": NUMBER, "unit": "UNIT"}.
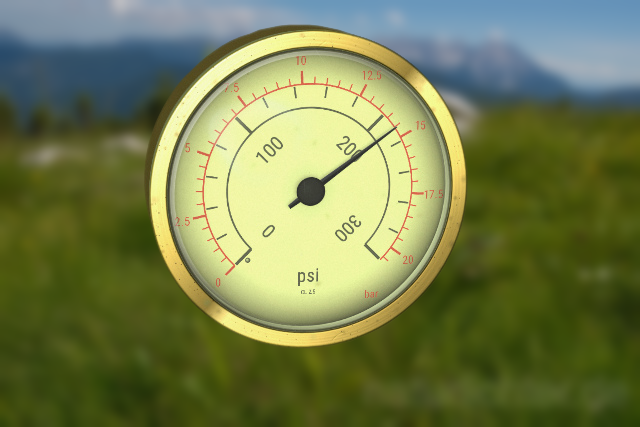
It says {"value": 210, "unit": "psi"}
